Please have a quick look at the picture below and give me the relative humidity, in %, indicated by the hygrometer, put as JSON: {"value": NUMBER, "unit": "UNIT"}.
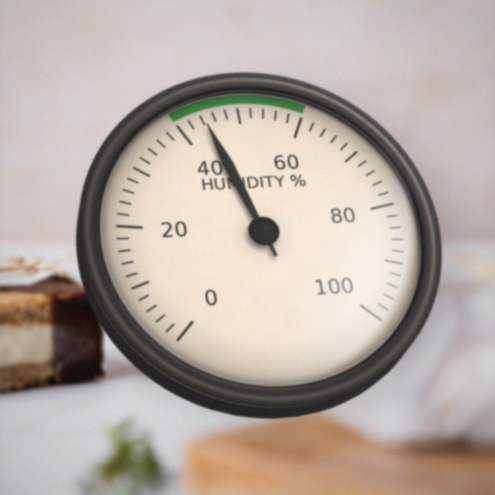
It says {"value": 44, "unit": "%"}
